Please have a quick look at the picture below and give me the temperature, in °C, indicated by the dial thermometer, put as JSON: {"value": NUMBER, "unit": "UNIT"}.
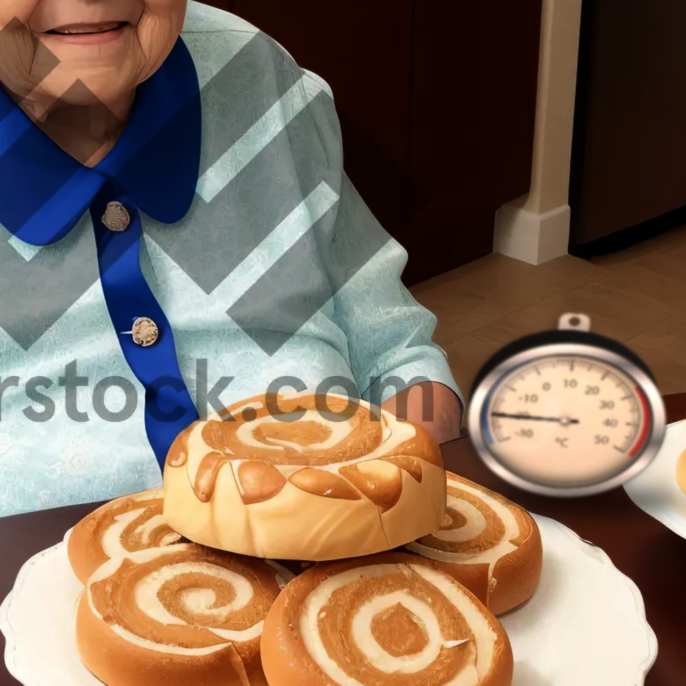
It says {"value": -20, "unit": "°C"}
